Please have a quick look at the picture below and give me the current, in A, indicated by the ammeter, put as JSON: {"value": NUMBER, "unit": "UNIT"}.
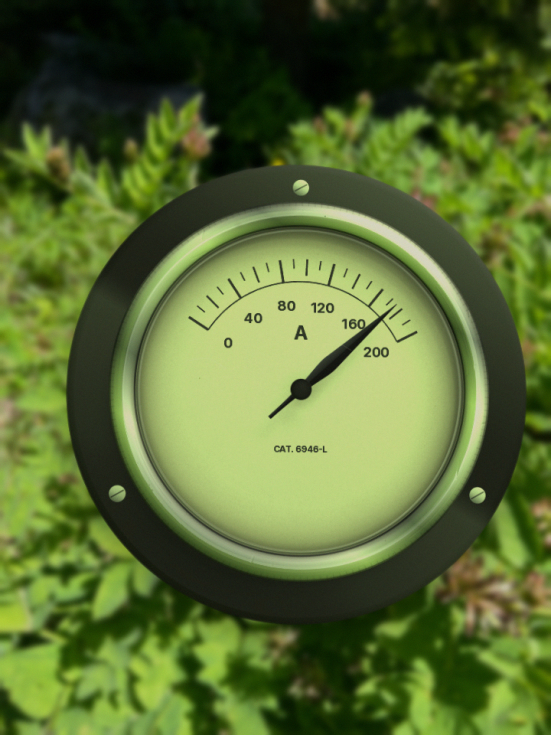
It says {"value": 175, "unit": "A"}
